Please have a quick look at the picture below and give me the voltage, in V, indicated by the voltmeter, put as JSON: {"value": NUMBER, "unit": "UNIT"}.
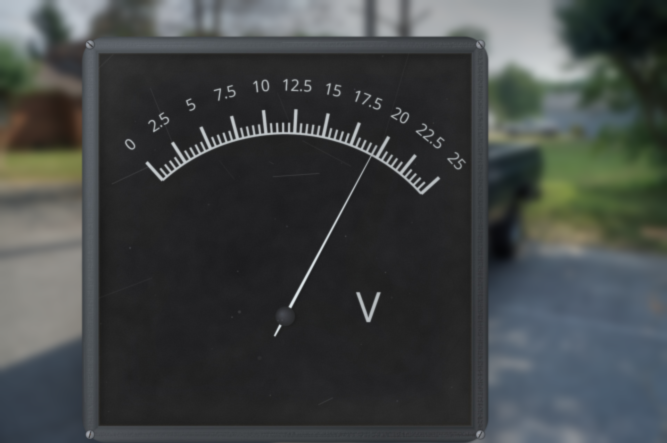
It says {"value": 19.5, "unit": "V"}
